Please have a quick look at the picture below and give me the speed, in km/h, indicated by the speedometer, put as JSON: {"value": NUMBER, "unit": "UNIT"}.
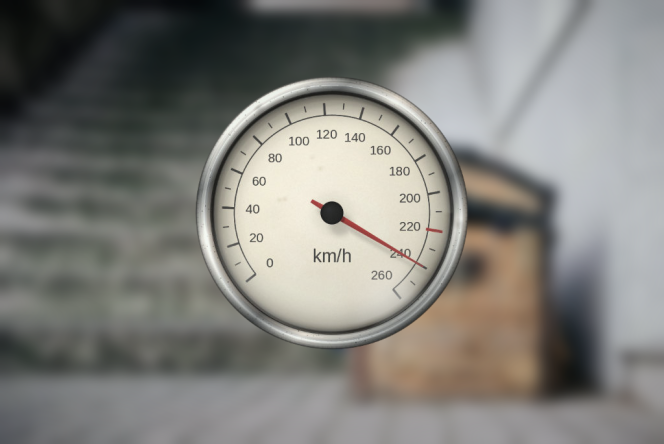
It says {"value": 240, "unit": "km/h"}
